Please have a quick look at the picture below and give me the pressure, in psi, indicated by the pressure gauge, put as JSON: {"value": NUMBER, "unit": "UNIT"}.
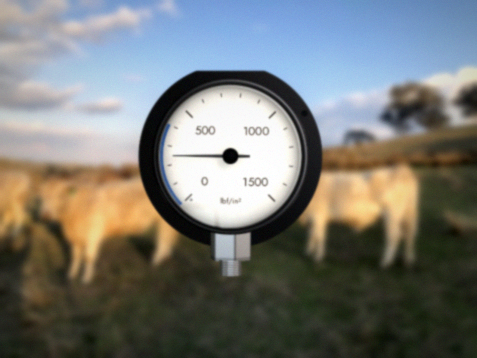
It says {"value": 250, "unit": "psi"}
